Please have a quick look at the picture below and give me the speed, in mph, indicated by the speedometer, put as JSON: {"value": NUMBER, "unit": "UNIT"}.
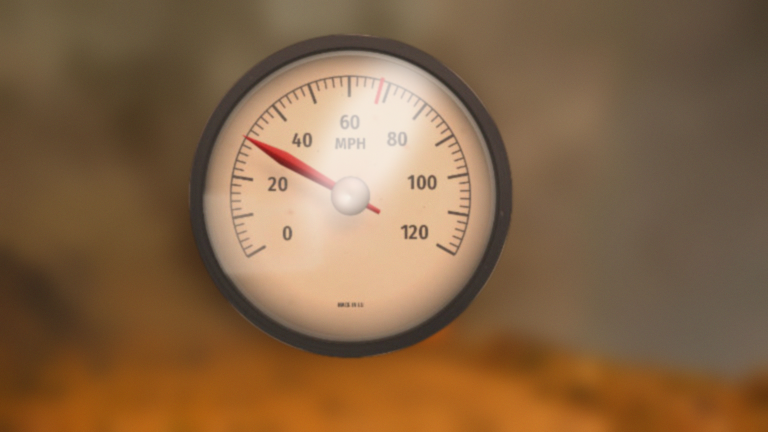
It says {"value": 30, "unit": "mph"}
